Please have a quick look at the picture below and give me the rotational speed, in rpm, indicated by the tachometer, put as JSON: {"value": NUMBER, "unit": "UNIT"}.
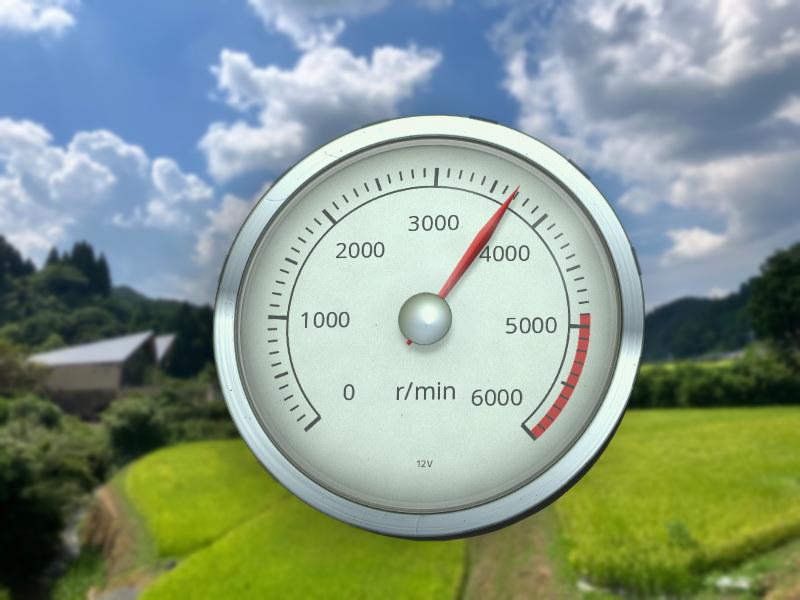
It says {"value": 3700, "unit": "rpm"}
